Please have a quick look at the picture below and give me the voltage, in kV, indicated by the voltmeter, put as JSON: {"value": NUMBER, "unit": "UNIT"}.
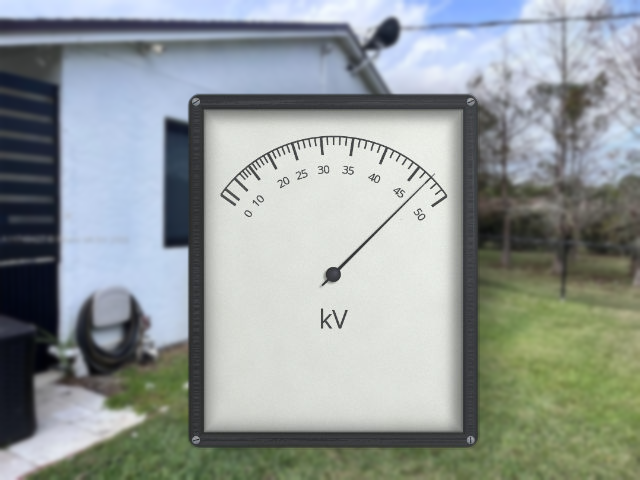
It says {"value": 47, "unit": "kV"}
